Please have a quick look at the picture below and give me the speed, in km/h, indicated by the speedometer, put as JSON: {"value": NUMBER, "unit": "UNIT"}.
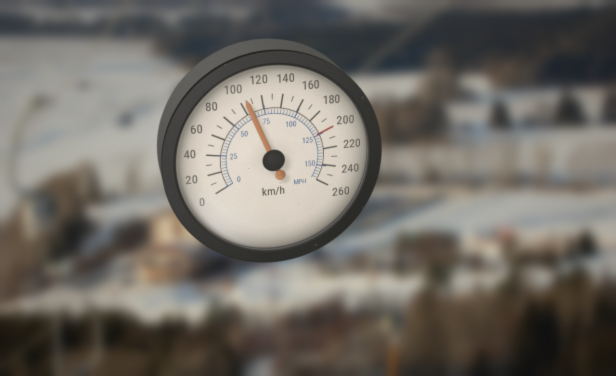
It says {"value": 105, "unit": "km/h"}
